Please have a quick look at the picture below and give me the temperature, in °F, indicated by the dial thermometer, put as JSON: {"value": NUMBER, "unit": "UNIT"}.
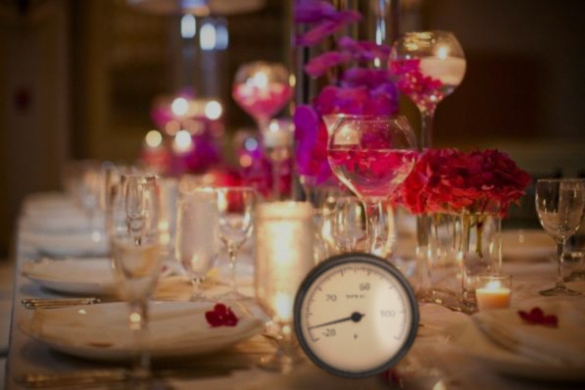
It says {"value": -10, "unit": "°F"}
